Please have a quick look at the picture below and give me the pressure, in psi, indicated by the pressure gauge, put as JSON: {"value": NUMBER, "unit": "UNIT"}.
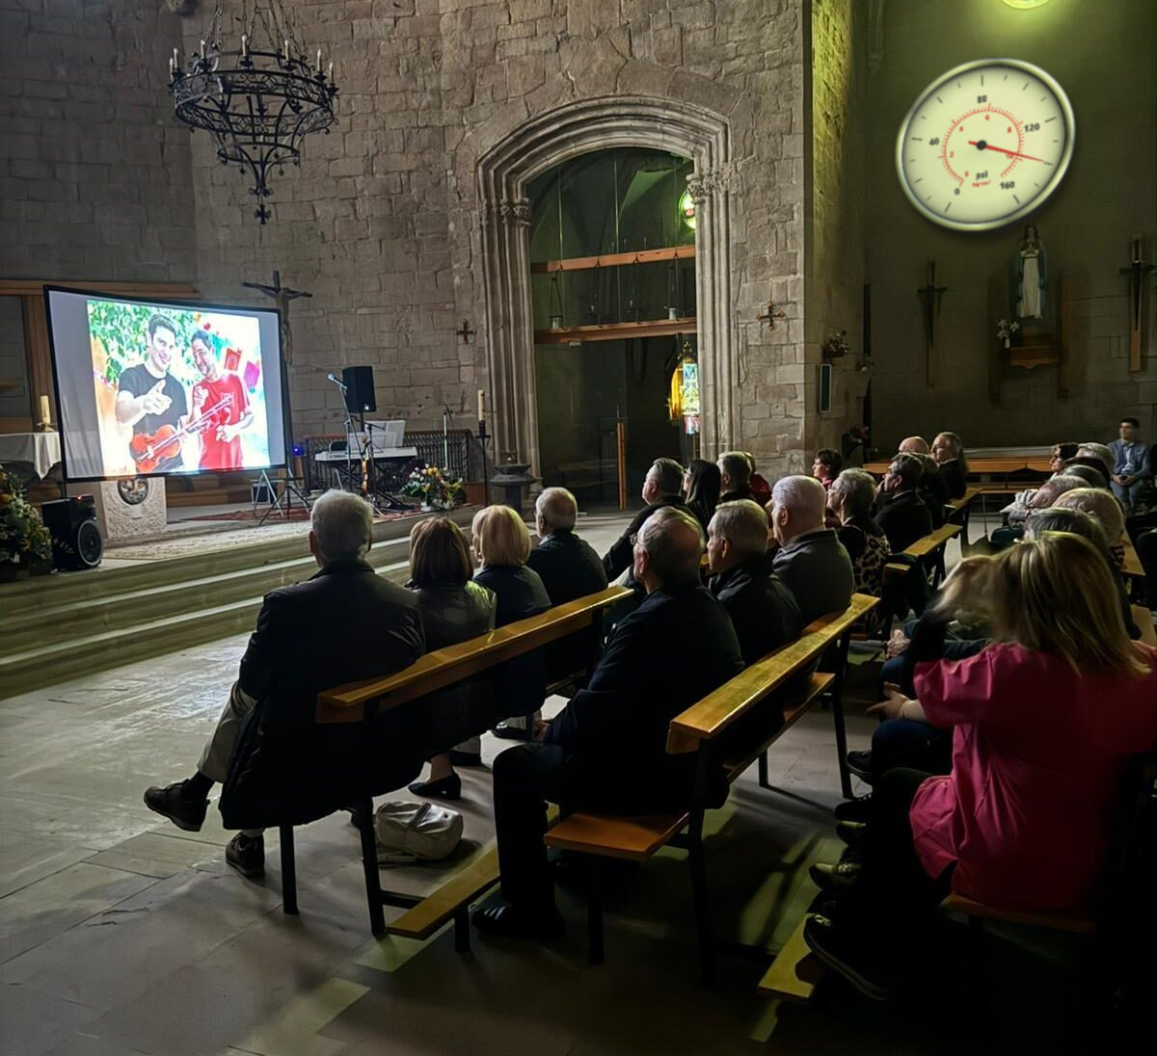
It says {"value": 140, "unit": "psi"}
